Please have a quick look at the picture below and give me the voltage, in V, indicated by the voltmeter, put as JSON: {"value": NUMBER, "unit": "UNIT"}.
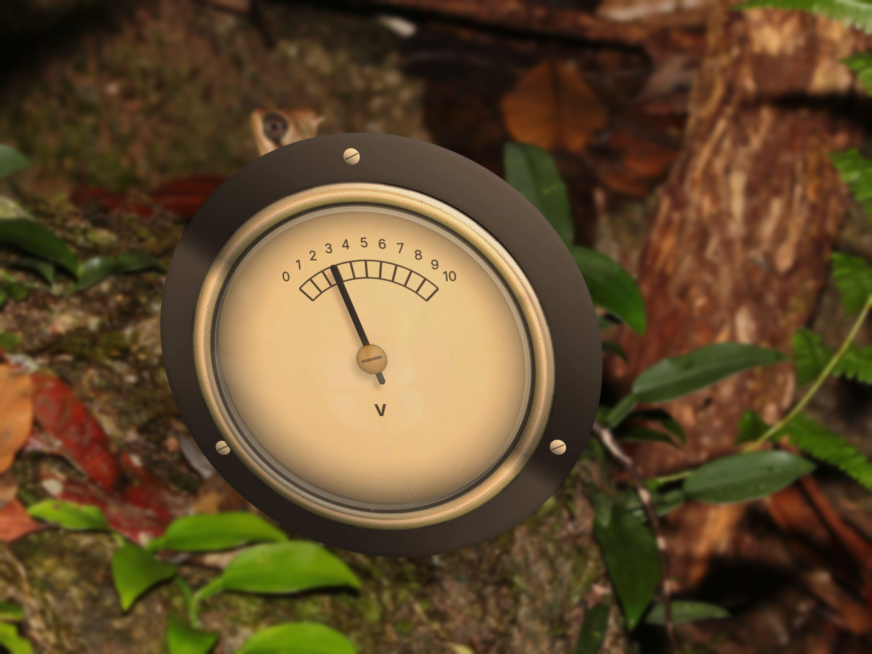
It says {"value": 3, "unit": "V"}
